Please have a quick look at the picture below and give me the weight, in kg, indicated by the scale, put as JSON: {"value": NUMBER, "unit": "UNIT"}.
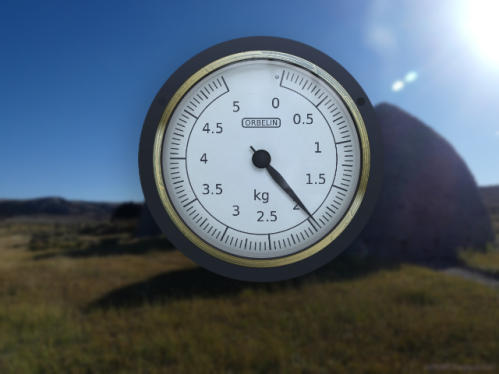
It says {"value": 1.95, "unit": "kg"}
